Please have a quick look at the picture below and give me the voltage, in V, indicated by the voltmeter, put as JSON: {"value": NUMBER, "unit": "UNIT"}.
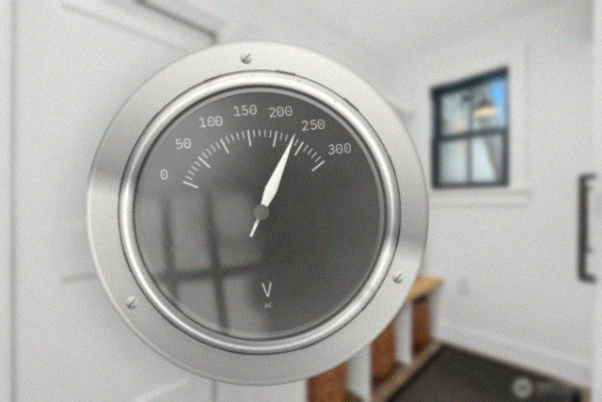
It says {"value": 230, "unit": "V"}
